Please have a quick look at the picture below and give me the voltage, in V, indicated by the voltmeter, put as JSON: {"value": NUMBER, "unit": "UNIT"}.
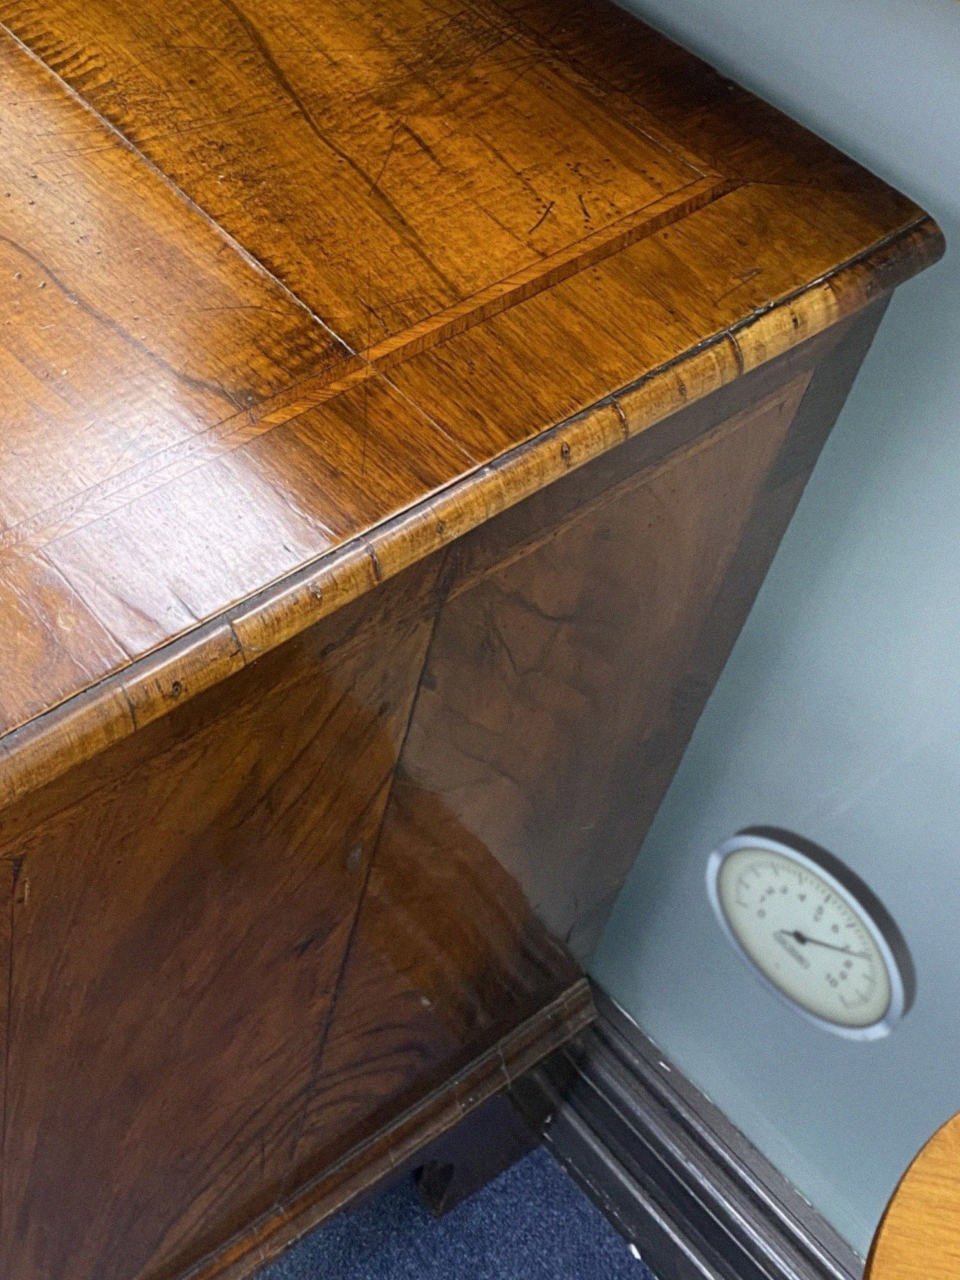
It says {"value": 7, "unit": "V"}
